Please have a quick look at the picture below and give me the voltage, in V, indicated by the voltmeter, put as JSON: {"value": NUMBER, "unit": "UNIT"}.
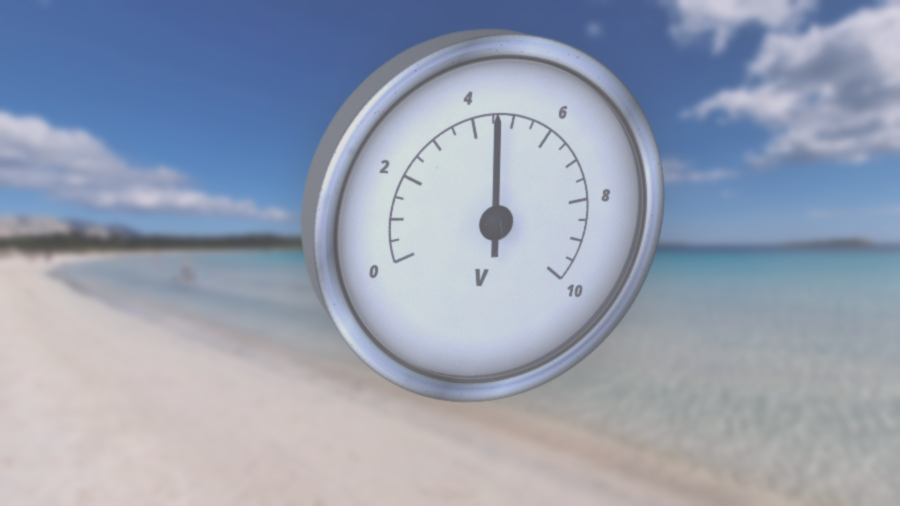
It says {"value": 4.5, "unit": "V"}
